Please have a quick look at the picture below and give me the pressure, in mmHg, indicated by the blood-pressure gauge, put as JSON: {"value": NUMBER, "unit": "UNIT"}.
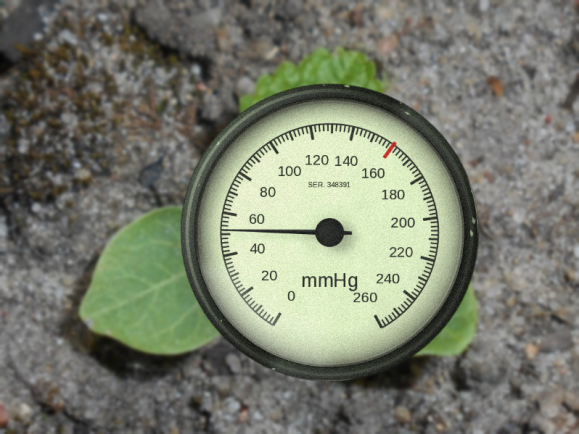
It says {"value": 52, "unit": "mmHg"}
